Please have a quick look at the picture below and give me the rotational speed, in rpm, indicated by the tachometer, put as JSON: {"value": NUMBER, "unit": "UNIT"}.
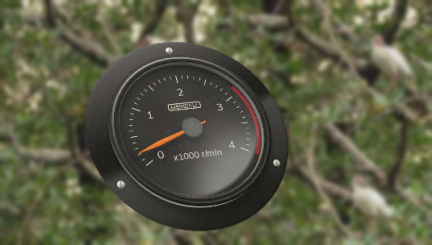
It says {"value": 200, "unit": "rpm"}
